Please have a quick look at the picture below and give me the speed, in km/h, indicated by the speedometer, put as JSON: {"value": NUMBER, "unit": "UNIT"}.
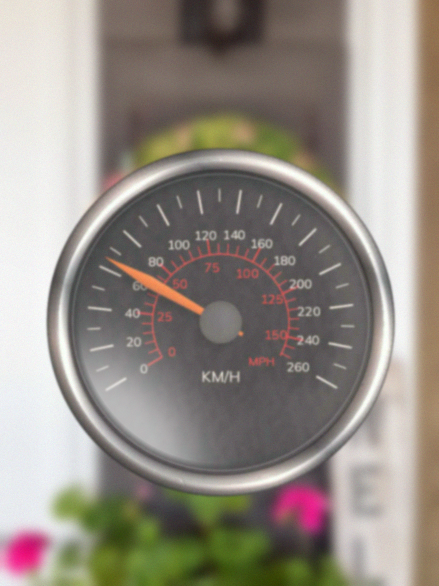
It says {"value": 65, "unit": "km/h"}
